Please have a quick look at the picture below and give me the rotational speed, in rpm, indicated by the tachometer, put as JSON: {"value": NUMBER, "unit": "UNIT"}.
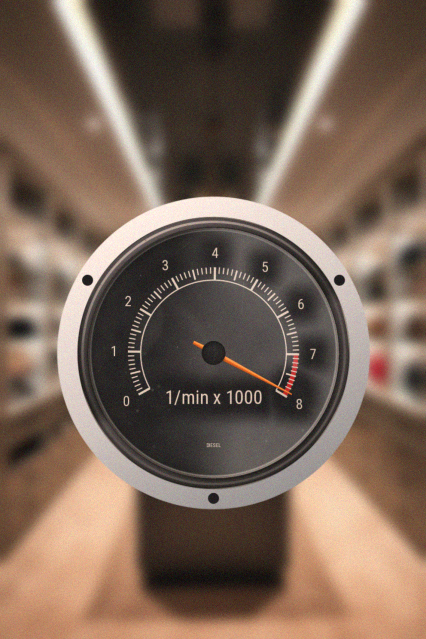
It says {"value": 7900, "unit": "rpm"}
